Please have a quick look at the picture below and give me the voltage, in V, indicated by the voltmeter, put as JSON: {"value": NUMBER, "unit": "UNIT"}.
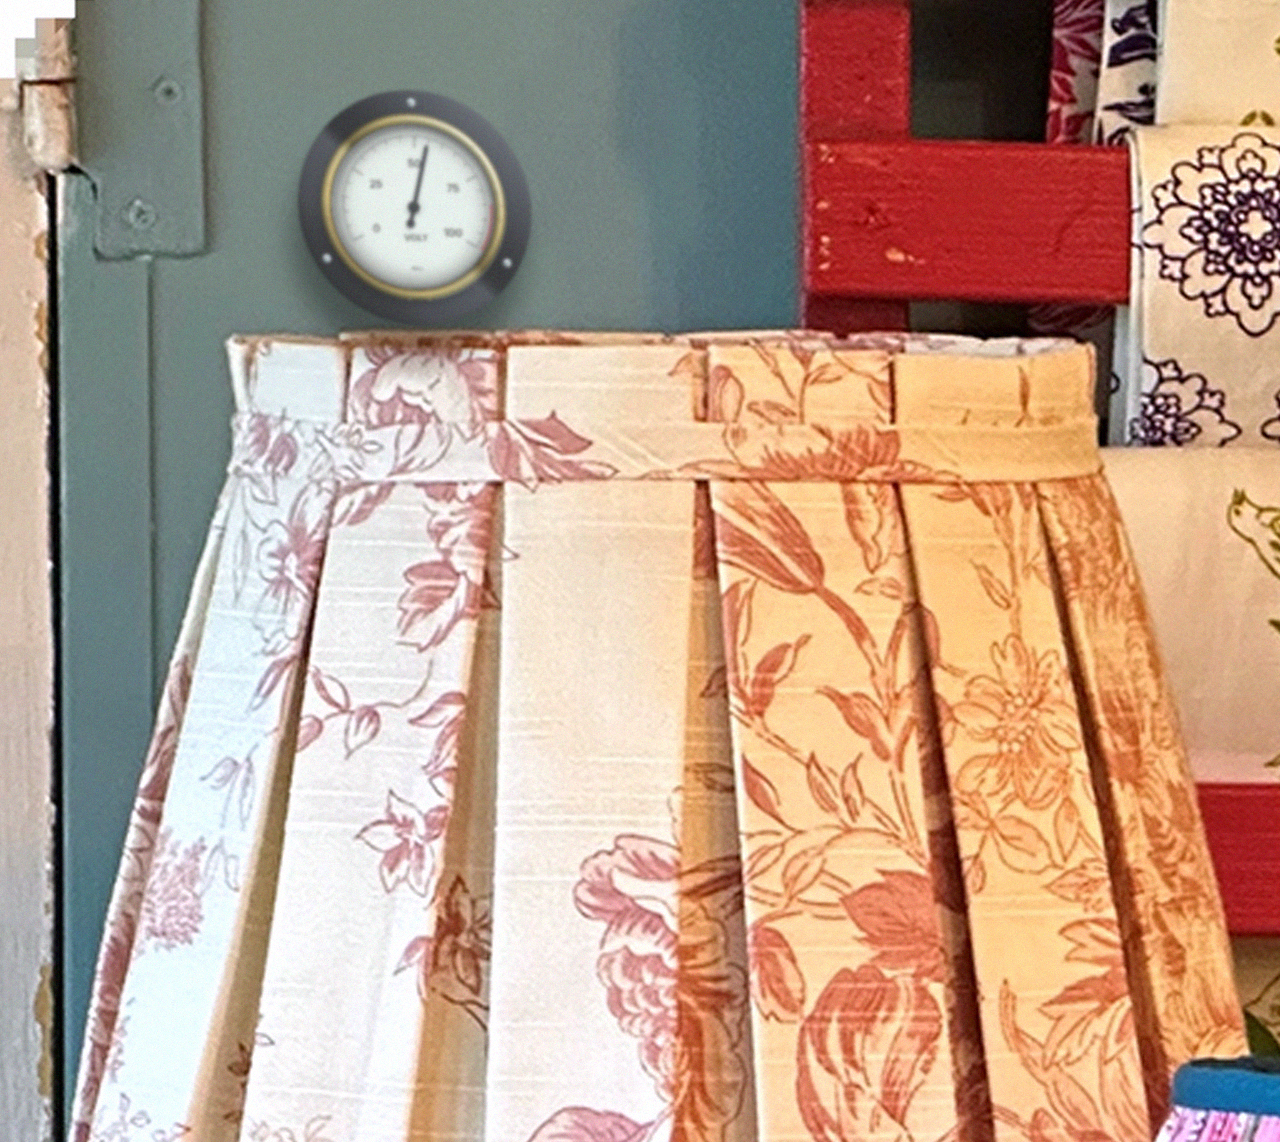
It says {"value": 55, "unit": "V"}
